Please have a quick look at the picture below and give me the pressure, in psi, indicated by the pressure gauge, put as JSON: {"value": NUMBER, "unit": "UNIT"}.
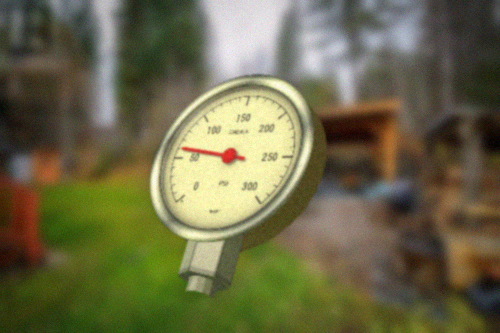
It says {"value": 60, "unit": "psi"}
